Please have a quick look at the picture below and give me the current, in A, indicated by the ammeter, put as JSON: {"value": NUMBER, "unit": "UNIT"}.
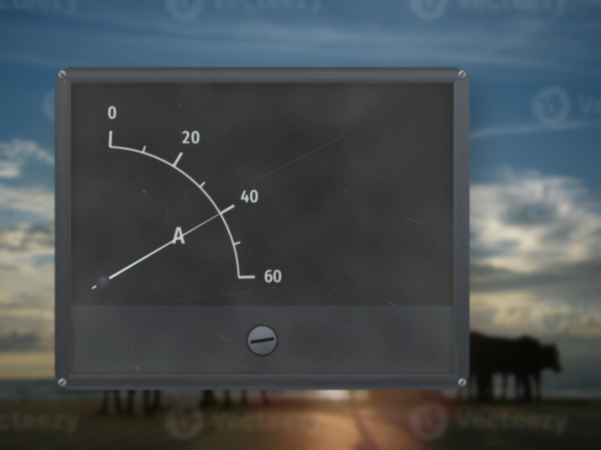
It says {"value": 40, "unit": "A"}
